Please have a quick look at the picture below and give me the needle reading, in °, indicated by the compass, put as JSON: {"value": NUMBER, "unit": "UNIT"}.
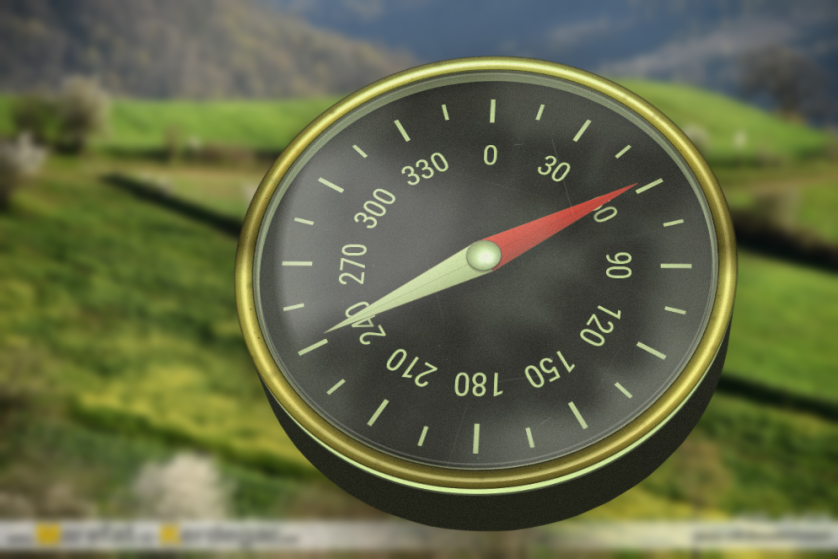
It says {"value": 60, "unit": "°"}
